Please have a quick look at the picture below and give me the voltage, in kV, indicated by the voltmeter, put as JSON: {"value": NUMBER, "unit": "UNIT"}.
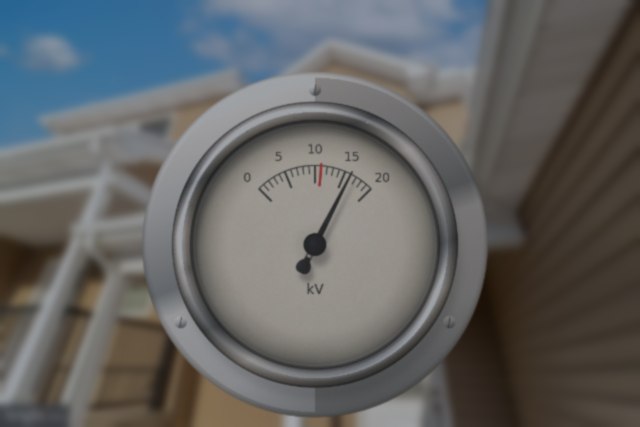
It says {"value": 16, "unit": "kV"}
